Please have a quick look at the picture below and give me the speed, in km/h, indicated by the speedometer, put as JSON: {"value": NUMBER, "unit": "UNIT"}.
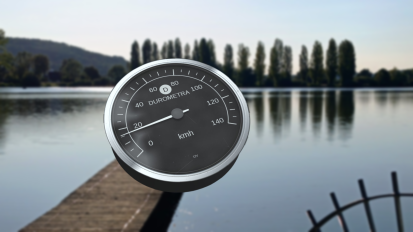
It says {"value": 15, "unit": "km/h"}
